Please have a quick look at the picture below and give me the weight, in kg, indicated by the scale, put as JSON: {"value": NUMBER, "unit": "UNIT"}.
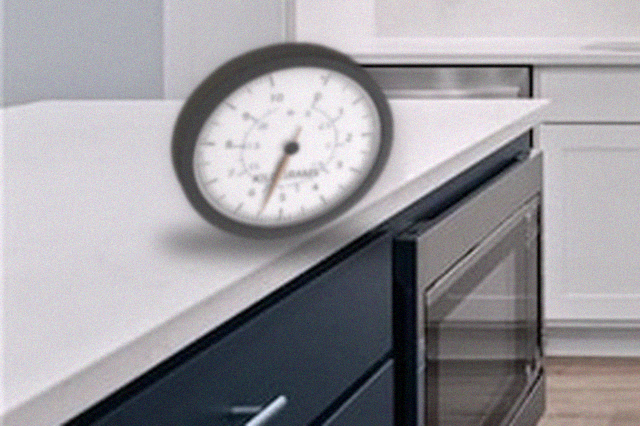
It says {"value": 5.5, "unit": "kg"}
